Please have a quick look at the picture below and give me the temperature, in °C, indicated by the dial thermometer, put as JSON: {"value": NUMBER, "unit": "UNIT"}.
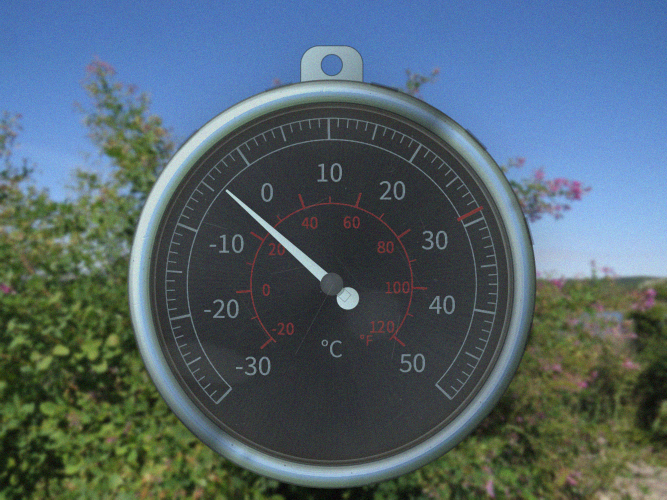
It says {"value": -4, "unit": "°C"}
